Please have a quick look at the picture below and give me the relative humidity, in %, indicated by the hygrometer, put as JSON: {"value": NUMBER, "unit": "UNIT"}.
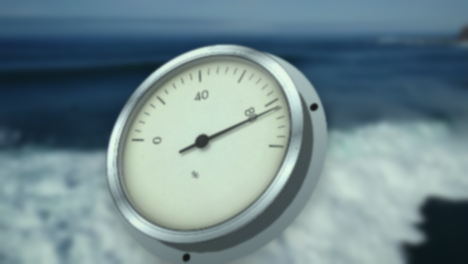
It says {"value": 84, "unit": "%"}
